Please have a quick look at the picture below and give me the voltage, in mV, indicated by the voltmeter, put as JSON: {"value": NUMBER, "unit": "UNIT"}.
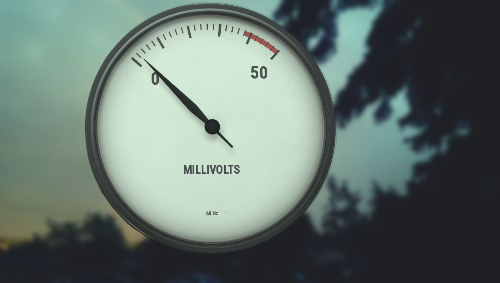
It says {"value": 2, "unit": "mV"}
